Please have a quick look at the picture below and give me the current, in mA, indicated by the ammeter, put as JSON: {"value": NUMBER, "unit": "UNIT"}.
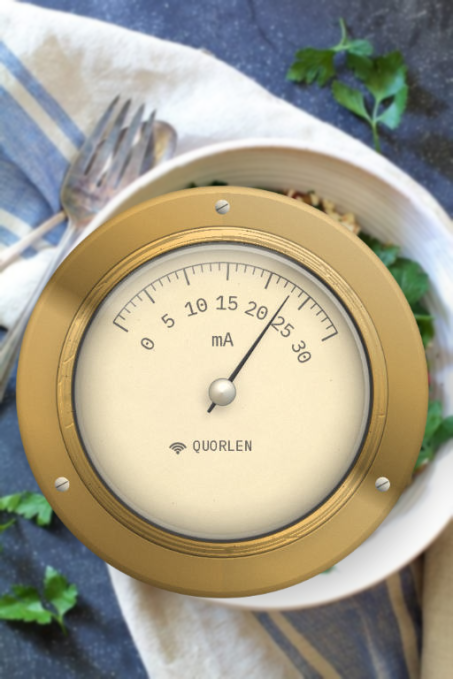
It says {"value": 23, "unit": "mA"}
